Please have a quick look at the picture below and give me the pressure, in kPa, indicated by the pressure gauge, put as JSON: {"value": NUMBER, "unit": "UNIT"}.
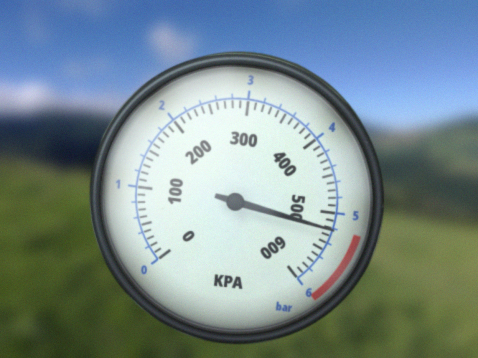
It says {"value": 520, "unit": "kPa"}
